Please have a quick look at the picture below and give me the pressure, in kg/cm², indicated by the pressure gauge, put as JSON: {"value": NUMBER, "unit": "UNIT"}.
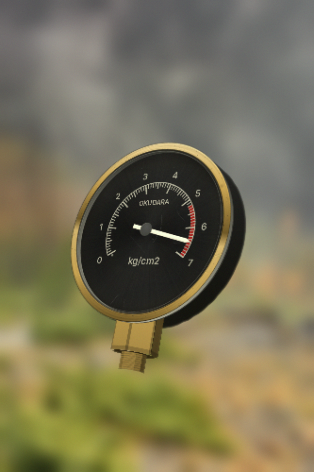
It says {"value": 6.5, "unit": "kg/cm²"}
